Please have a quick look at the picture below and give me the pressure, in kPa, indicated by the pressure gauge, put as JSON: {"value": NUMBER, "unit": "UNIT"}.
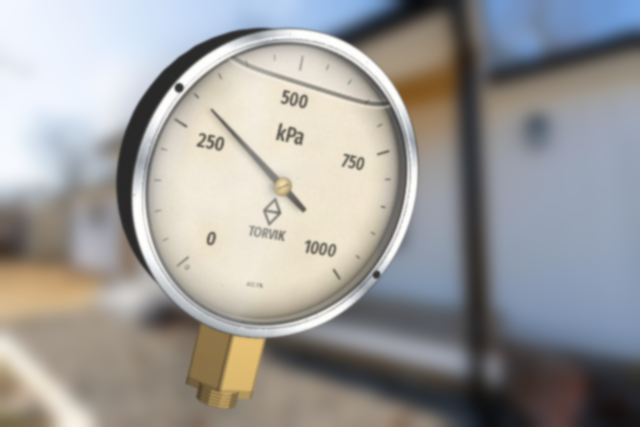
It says {"value": 300, "unit": "kPa"}
